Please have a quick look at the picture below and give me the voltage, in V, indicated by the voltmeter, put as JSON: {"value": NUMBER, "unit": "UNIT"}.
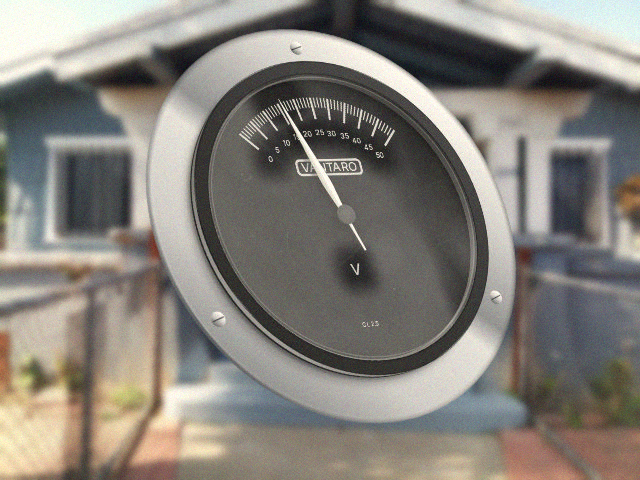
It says {"value": 15, "unit": "V"}
